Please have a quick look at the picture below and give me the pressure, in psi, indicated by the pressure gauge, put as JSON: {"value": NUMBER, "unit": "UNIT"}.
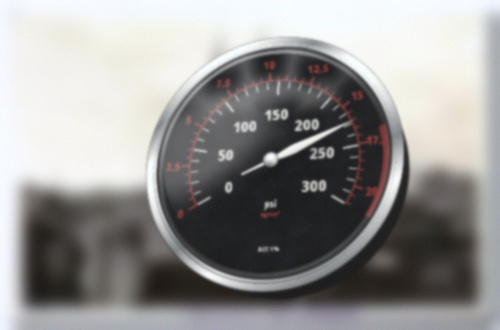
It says {"value": 230, "unit": "psi"}
